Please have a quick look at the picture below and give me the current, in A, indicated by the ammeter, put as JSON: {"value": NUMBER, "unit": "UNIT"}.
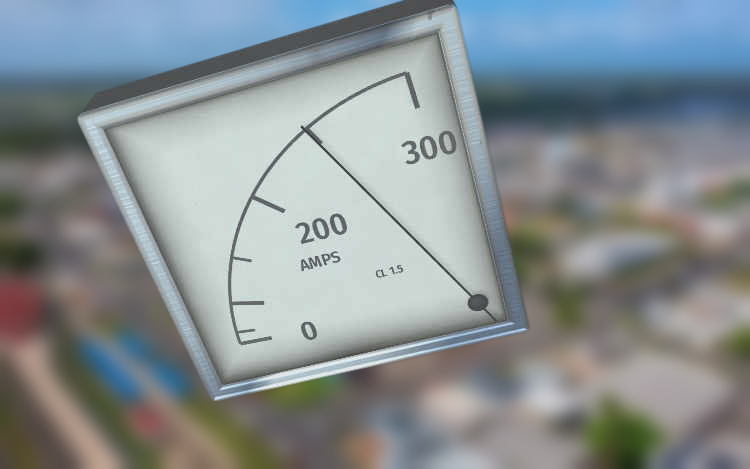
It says {"value": 250, "unit": "A"}
